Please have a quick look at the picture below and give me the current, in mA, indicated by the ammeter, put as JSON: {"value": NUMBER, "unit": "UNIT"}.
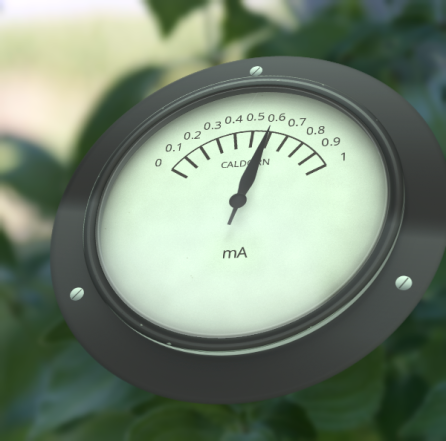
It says {"value": 0.6, "unit": "mA"}
